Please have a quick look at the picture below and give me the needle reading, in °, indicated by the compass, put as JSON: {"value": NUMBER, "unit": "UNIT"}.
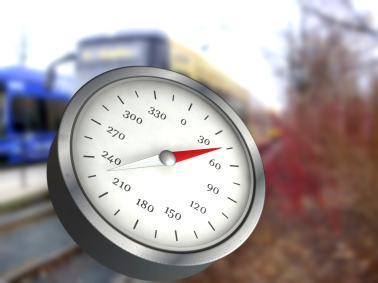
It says {"value": 45, "unit": "°"}
